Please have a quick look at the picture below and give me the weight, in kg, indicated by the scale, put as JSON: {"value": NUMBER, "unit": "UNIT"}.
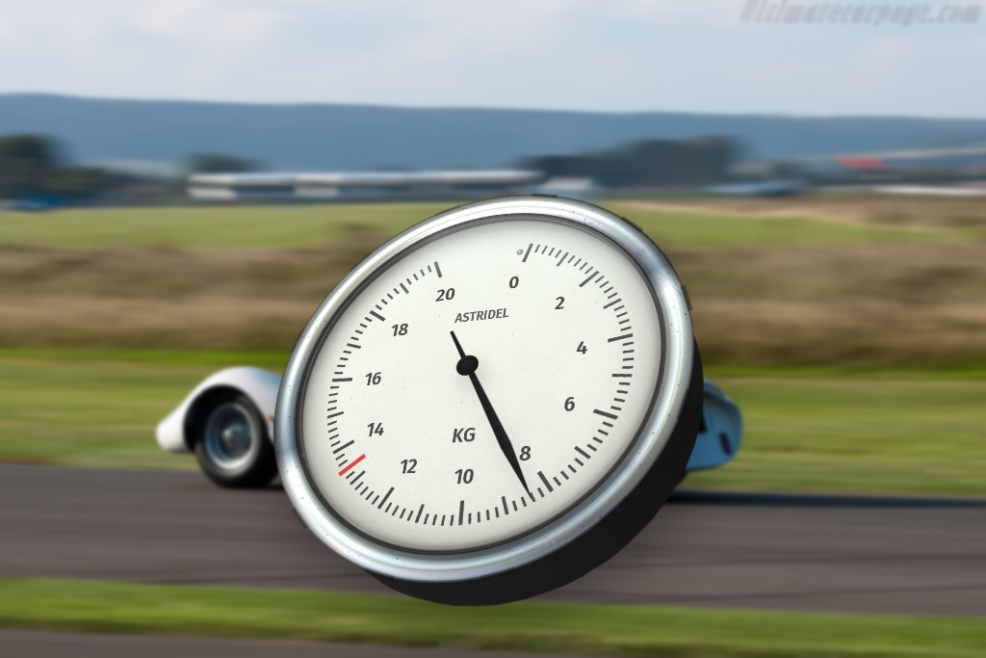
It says {"value": 8.4, "unit": "kg"}
